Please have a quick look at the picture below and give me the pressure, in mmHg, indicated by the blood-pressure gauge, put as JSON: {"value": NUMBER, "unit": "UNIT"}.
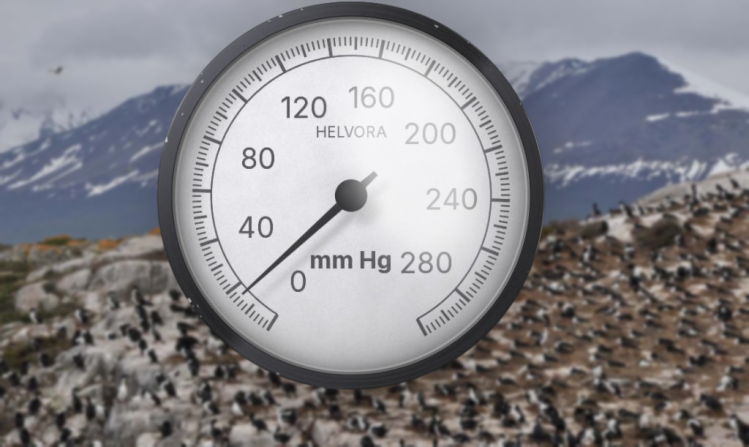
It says {"value": 16, "unit": "mmHg"}
